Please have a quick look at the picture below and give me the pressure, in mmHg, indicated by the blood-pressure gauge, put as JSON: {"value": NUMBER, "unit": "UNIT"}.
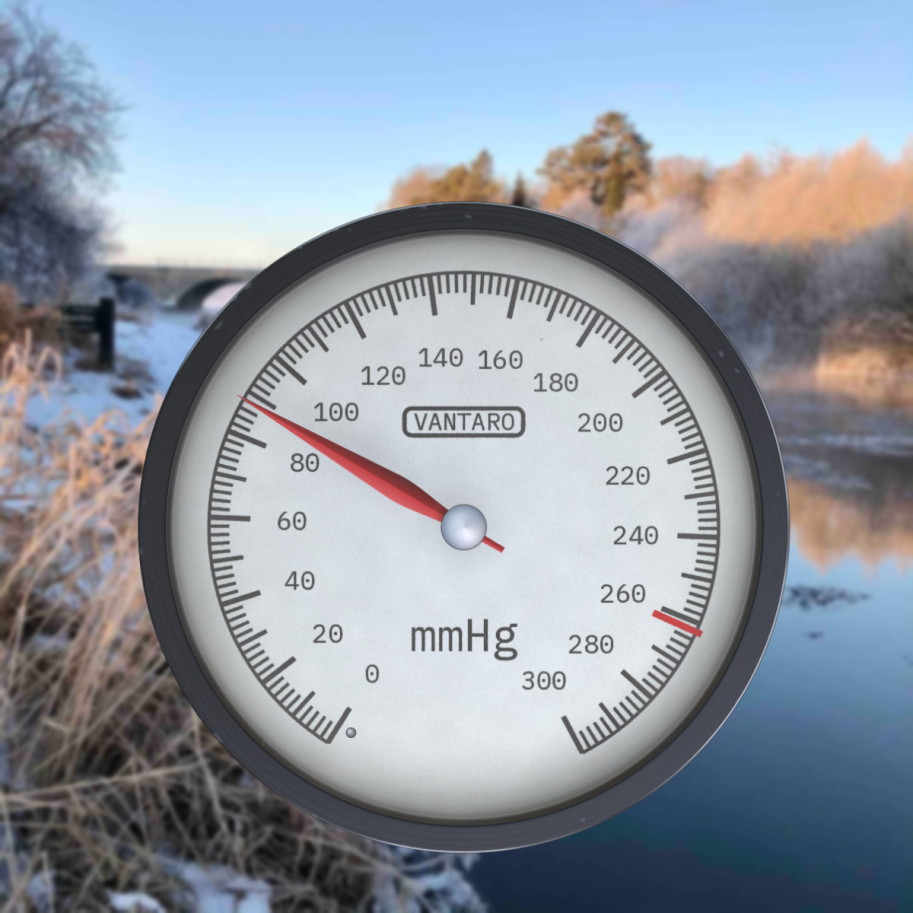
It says {"value": 88, "unit": "mmHg"}
